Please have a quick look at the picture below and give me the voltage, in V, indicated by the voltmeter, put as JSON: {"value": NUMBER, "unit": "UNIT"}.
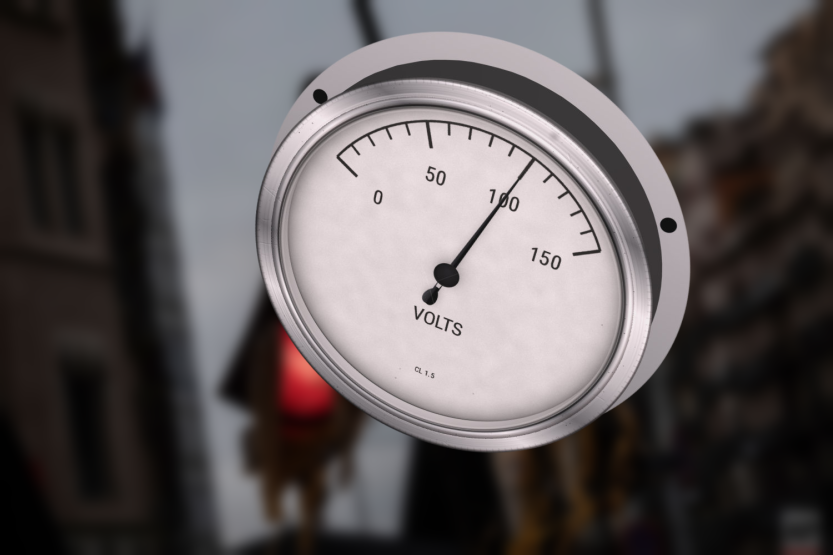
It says {"value": 100, "unit": "V"}
